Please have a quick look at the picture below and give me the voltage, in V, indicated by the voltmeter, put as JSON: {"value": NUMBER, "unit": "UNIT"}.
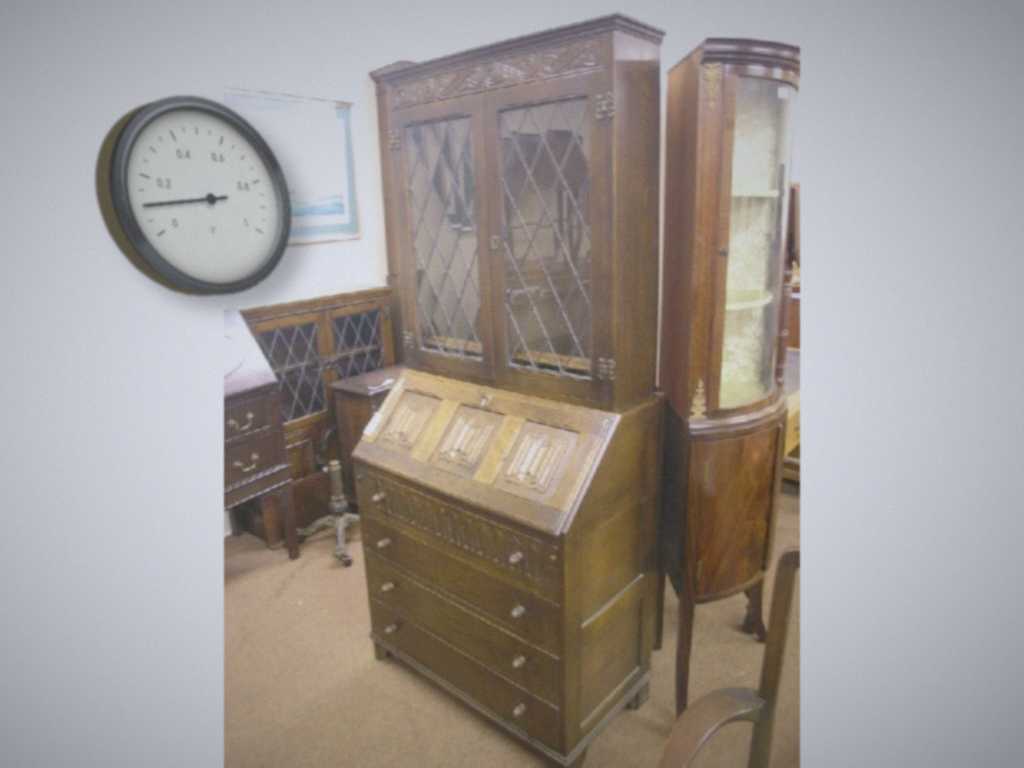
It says {"value": 0.1, "unit": "V"}
